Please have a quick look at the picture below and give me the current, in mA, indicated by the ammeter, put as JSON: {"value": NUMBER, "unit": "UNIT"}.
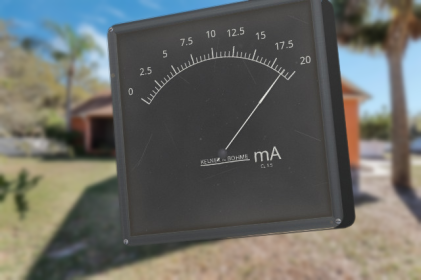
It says {"value": 19, "unit": "mA"}
